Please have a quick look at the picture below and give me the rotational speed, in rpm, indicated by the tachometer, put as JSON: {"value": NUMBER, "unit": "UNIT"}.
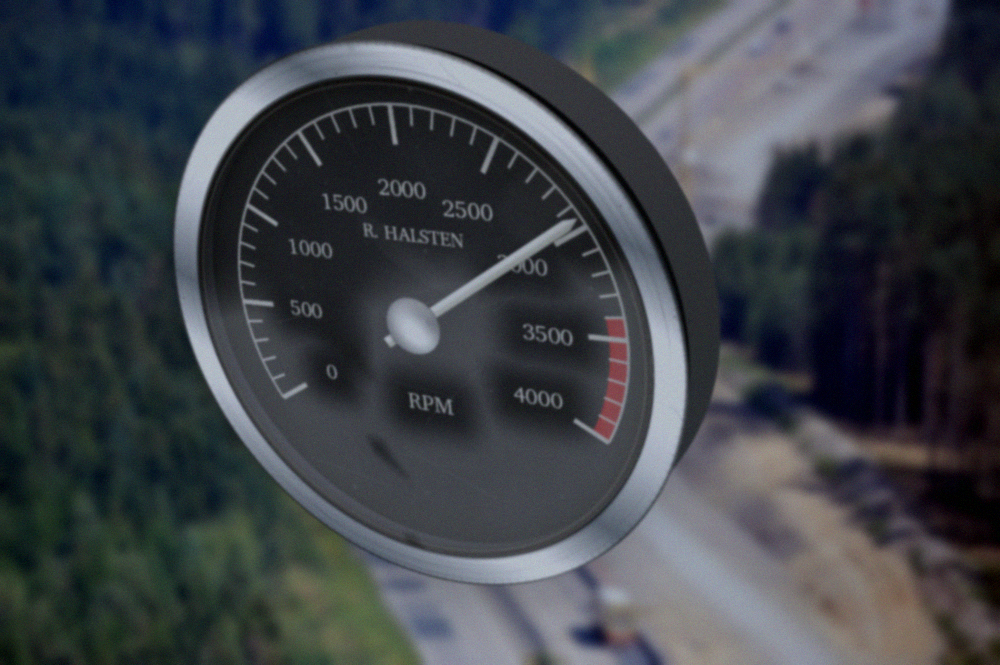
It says {"value": 2950, "unit": "rpm"}
